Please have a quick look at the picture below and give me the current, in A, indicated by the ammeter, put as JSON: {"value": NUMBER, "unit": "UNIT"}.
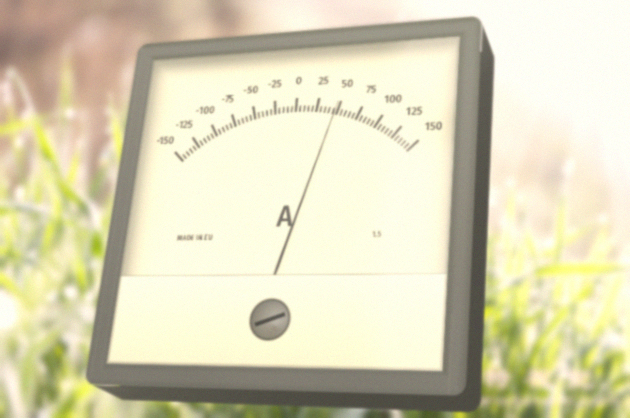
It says {"value": 50, "unit": "A"}
